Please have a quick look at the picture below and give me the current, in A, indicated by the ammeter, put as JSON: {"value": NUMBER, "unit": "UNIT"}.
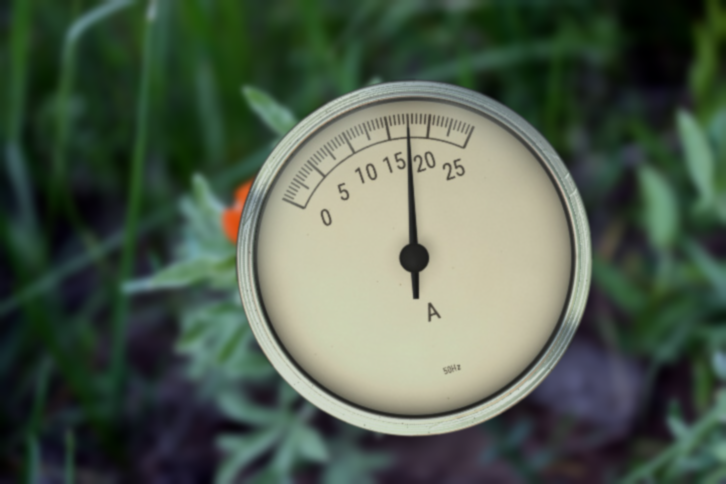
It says {"value": 17.5, "unit": "A"}
